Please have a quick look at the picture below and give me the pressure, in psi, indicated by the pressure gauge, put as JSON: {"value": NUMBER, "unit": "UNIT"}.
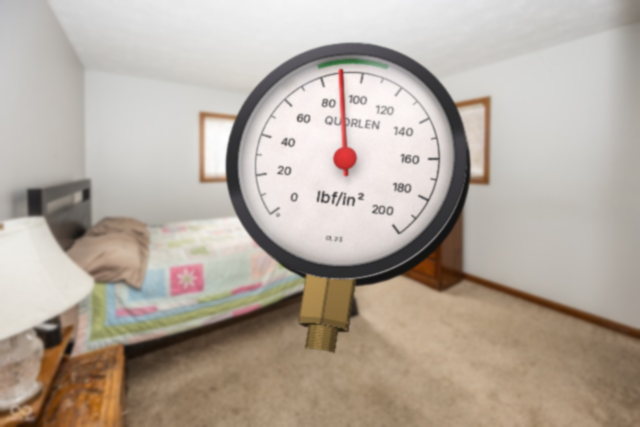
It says {"value": 90, "unit": "psi"}
